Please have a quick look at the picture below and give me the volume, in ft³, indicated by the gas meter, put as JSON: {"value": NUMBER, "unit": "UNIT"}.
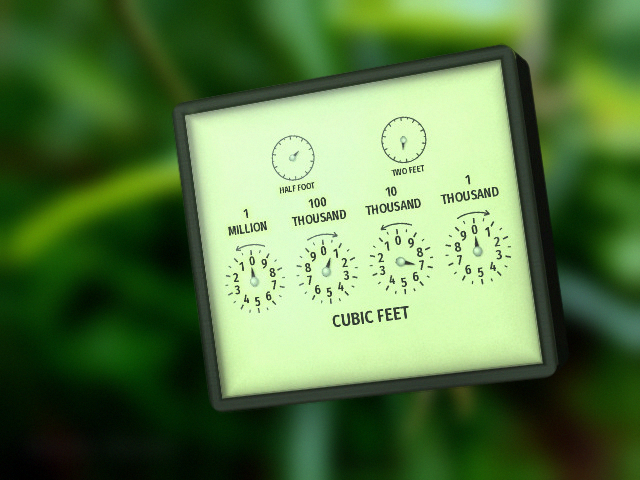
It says {"value": 7000, "unit": "ft³"}
